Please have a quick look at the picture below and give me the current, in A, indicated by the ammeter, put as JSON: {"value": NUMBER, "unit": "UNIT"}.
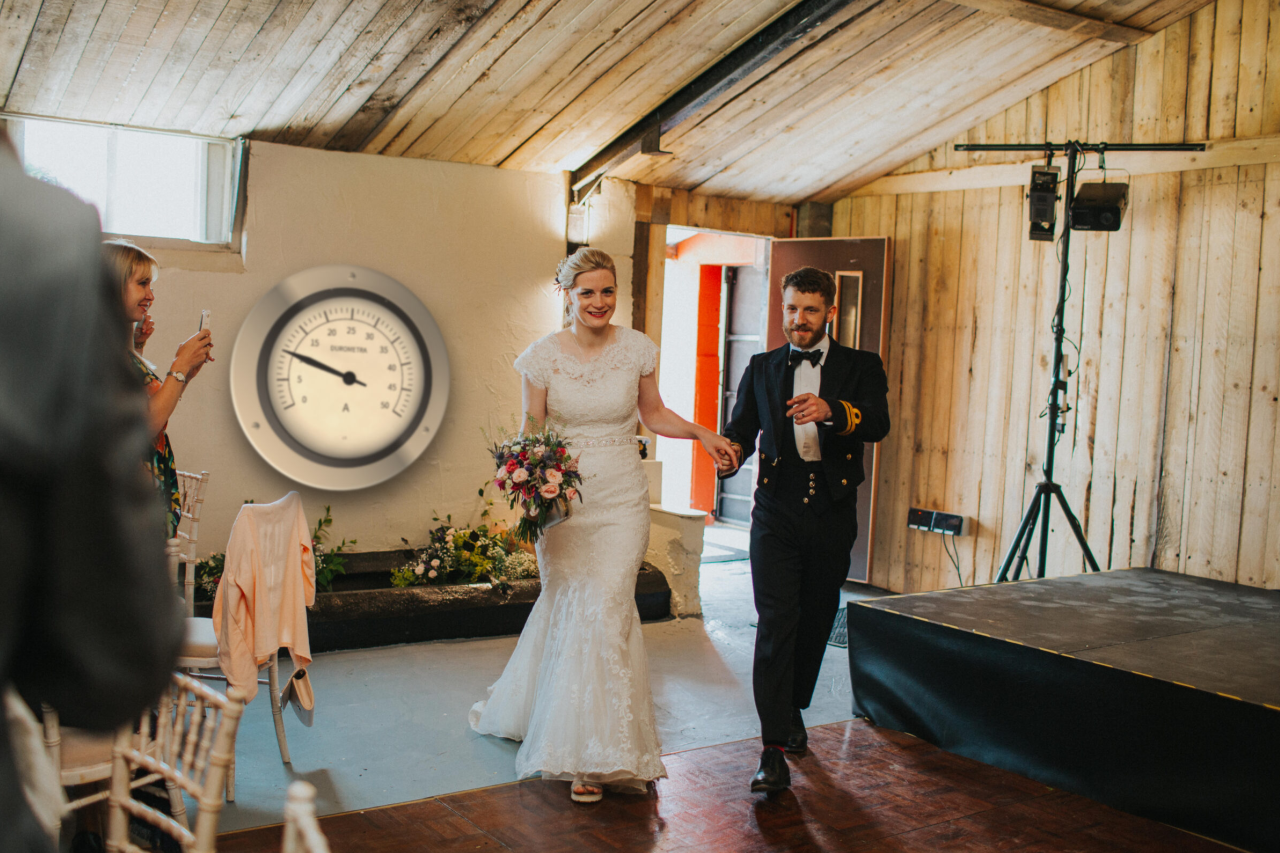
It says {"value": 10, "unit": "A"}
